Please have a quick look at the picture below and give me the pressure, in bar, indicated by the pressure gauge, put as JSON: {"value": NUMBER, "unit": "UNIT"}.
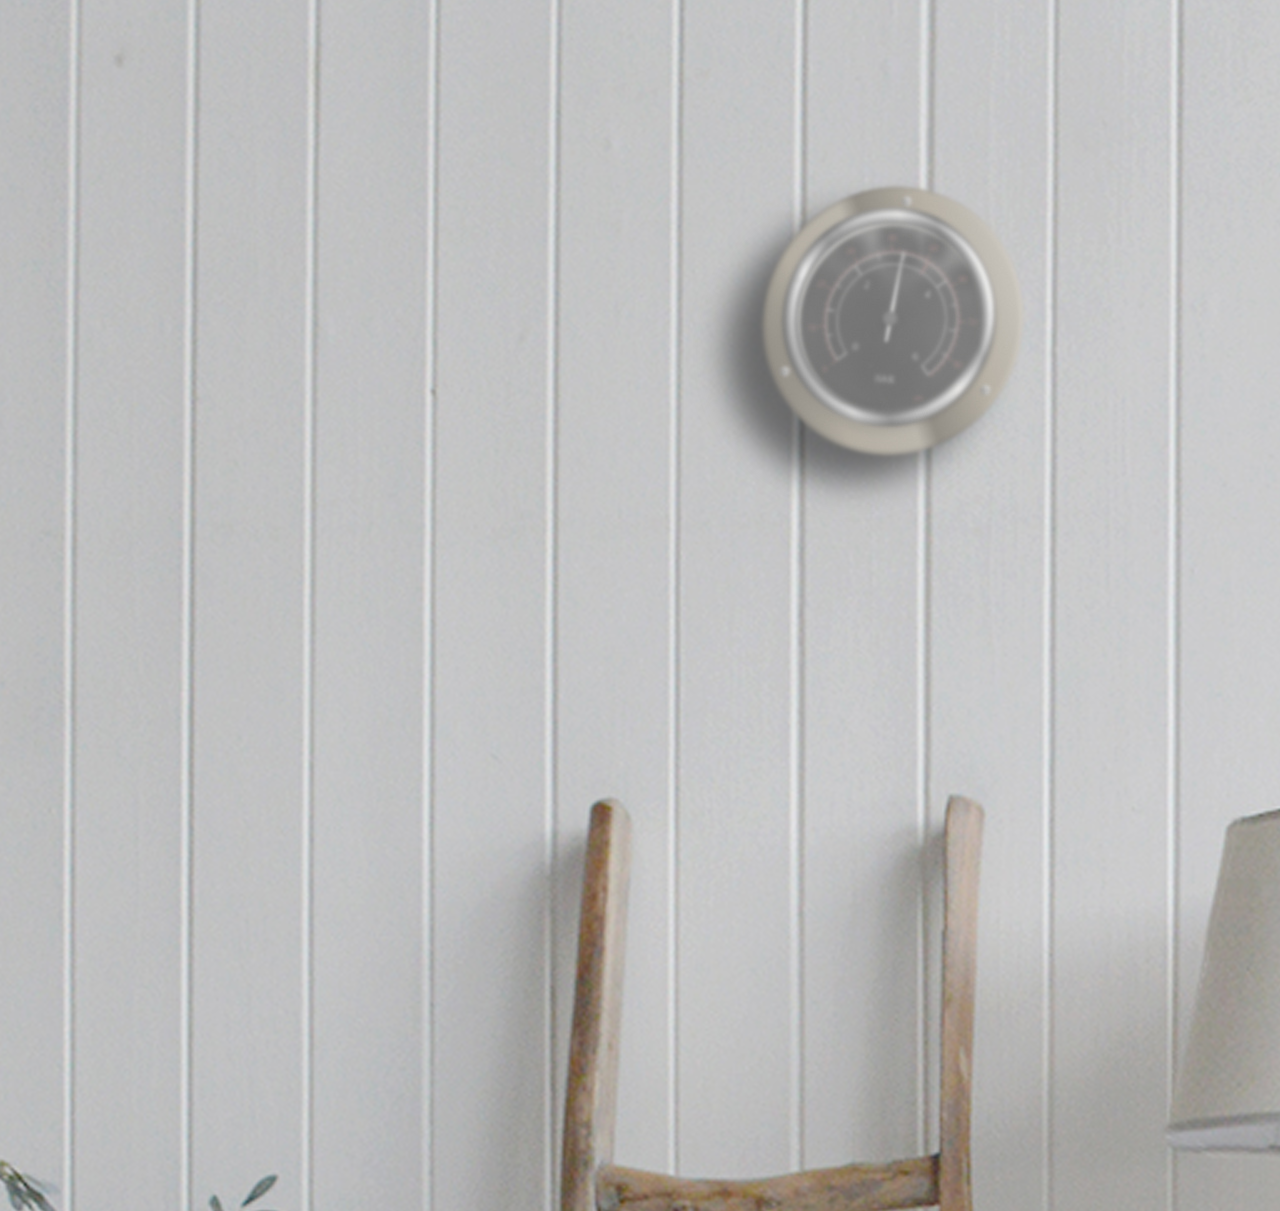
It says {"value": 3, "unit": "bar"}
